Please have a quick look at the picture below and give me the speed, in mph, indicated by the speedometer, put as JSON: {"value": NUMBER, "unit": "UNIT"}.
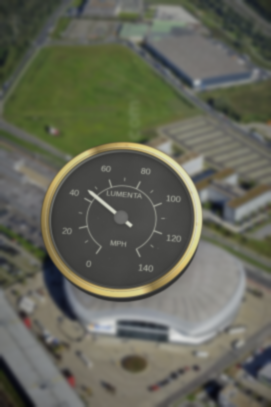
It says {"value": 45, "unit": "mph"}
